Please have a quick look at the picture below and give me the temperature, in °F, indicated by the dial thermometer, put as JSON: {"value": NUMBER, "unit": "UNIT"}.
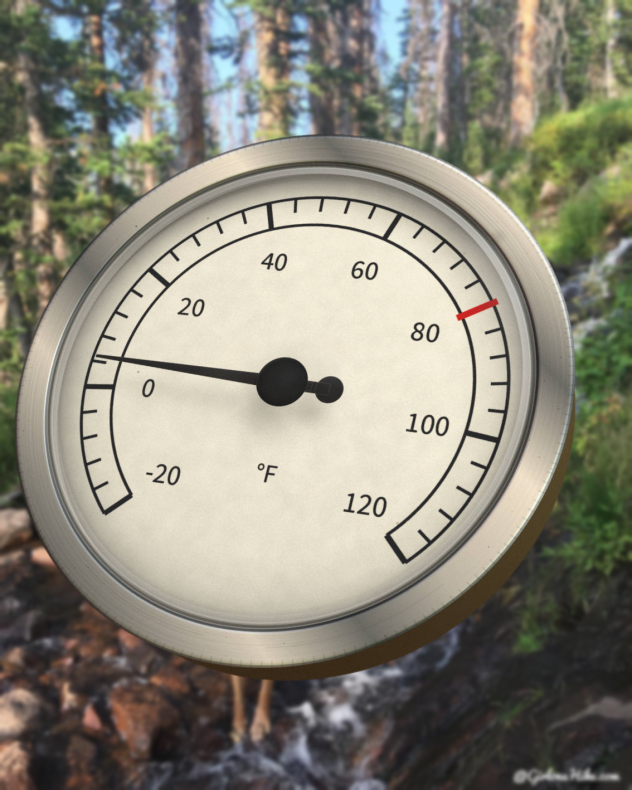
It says {"value": 4, "unit": "°F"}
